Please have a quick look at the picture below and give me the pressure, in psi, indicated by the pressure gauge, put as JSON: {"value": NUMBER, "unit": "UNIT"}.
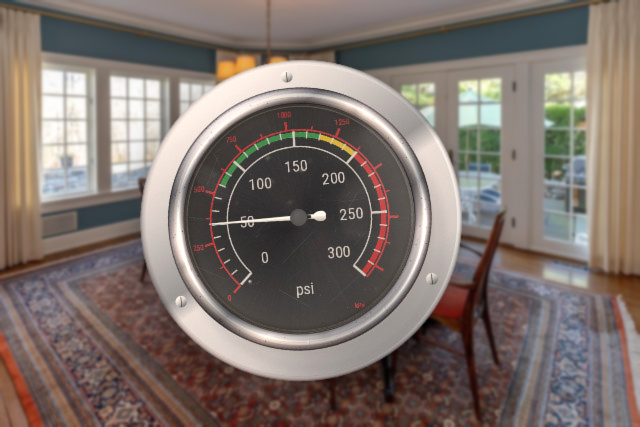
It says {"value": 50, "unit": "psi"}
